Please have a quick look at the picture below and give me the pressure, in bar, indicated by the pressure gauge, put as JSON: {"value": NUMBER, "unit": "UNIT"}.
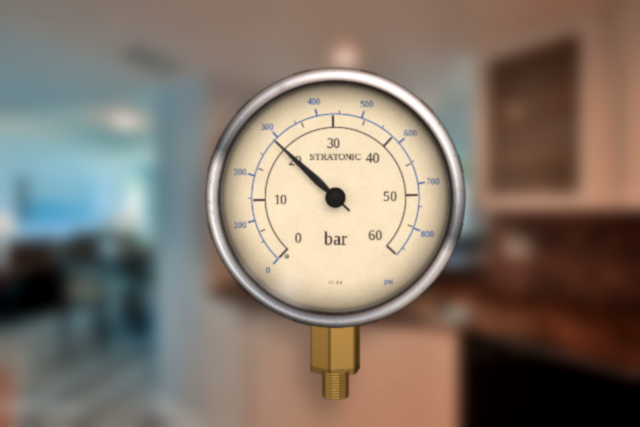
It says {"value": 20, "unit": "bar"}
